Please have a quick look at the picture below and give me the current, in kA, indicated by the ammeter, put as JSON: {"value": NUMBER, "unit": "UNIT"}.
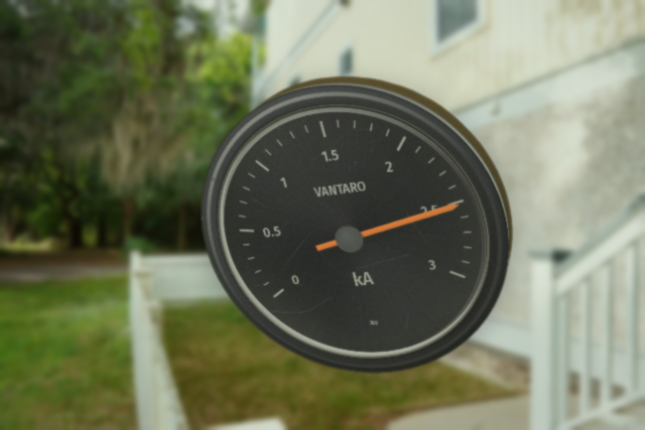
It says {"value": 2.5, "unit": "kA"}
